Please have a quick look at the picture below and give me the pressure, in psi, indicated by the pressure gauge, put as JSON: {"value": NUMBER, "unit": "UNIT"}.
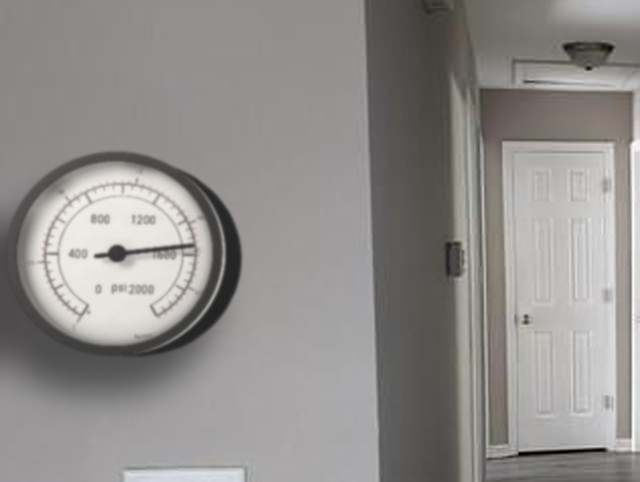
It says {"value": 1550, "unit": "psi"}
